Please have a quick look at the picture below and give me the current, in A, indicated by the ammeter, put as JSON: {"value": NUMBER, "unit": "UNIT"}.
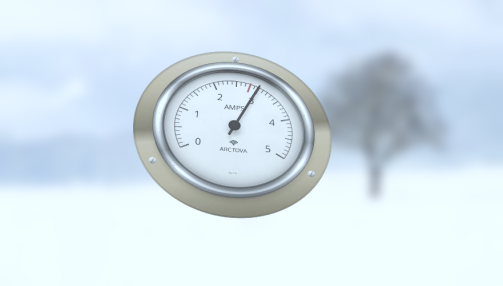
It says {"value": 3, "unit": "A"}
